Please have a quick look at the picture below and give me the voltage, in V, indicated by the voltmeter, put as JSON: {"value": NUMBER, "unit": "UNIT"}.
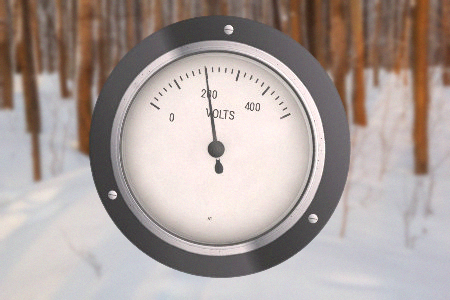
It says {"value": 200, "unit": "V"}
